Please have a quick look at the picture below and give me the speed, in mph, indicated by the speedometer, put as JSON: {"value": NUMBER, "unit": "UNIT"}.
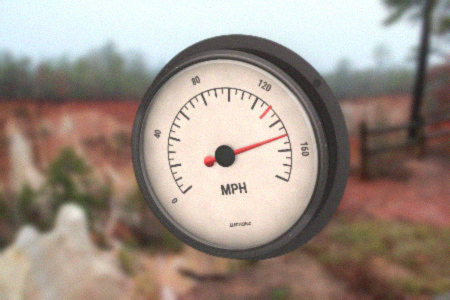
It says {"value": 150, "unit": "mph"}
